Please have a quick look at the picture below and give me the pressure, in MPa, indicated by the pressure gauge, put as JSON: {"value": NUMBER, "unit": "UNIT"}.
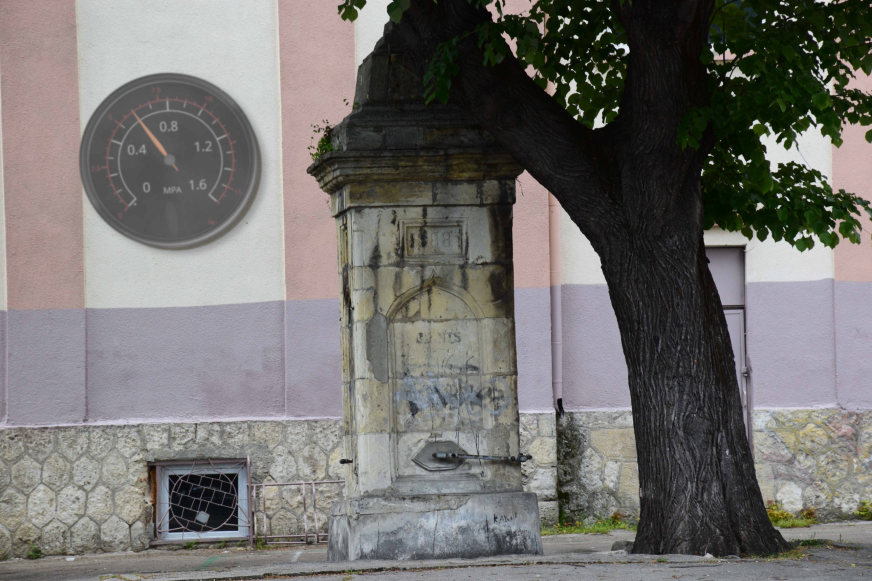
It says {"value": 0.6, "unit": "MPa"}
